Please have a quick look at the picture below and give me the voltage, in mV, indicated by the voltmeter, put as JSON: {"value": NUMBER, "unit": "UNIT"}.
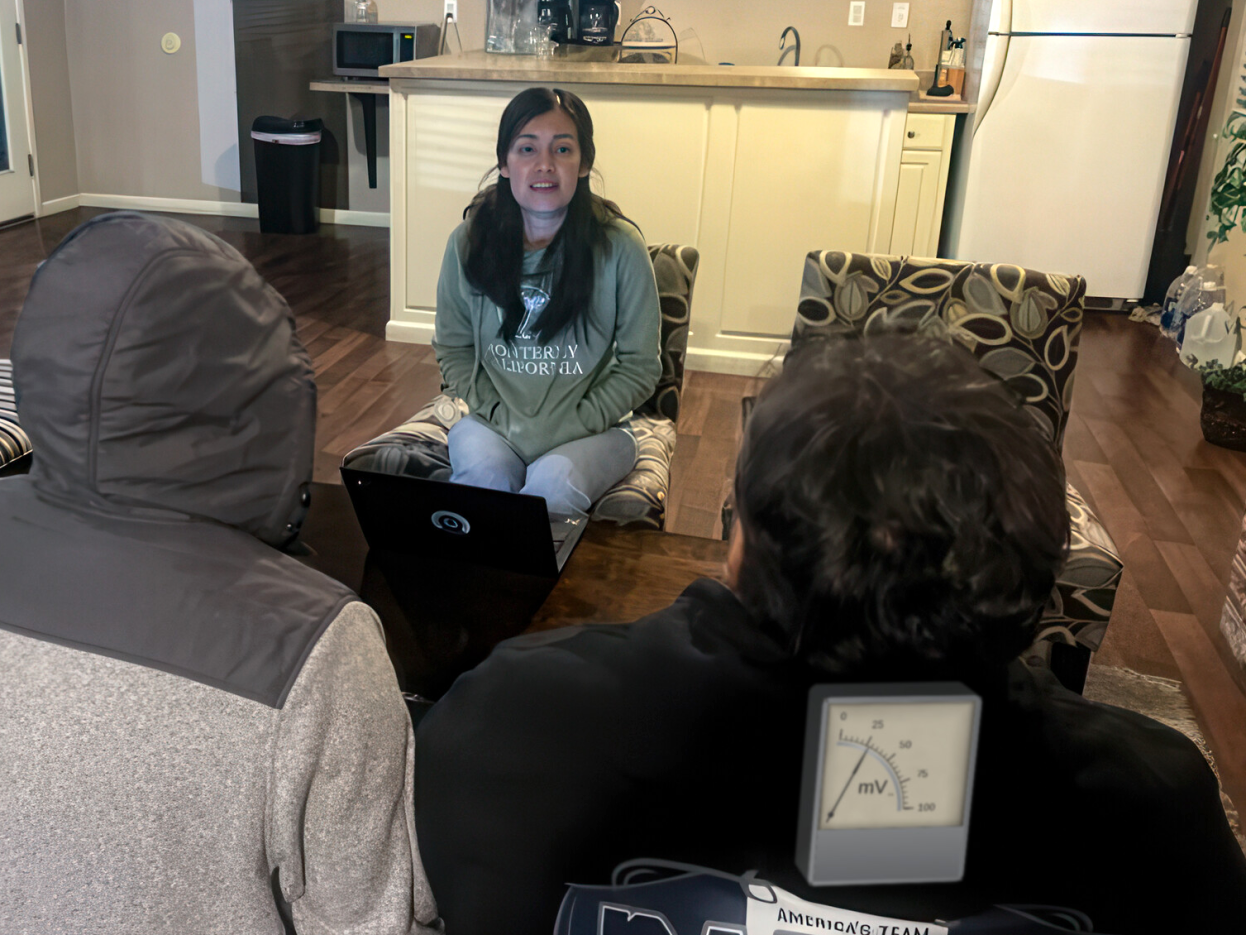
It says {"value": 25, "unit": "mV"}
